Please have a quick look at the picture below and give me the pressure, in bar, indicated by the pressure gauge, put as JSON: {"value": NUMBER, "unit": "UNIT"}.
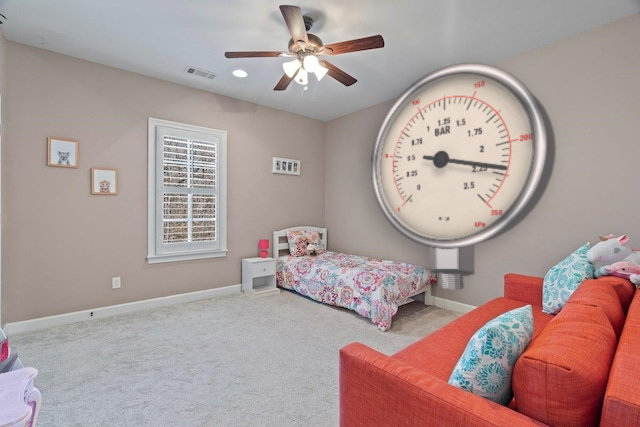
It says {"value": 2.2, "unit": "bar"}
